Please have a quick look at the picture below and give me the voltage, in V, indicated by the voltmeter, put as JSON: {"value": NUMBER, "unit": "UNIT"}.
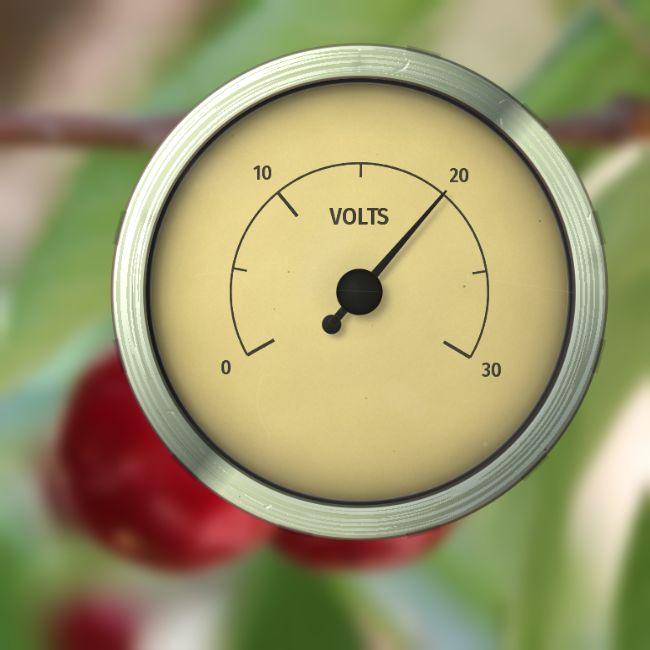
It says {"value": 20, "unit": "V"}
